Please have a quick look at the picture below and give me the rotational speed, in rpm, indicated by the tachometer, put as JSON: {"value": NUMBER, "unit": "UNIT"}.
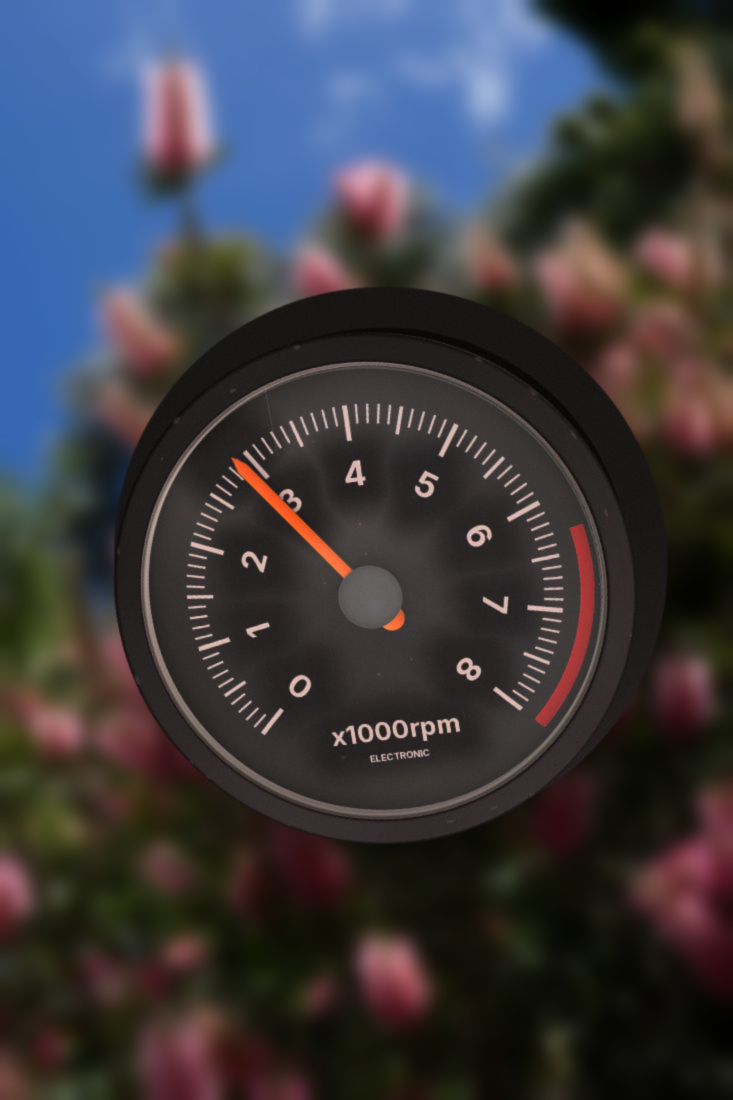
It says {"value": 2900, "unit": "rpm"}
